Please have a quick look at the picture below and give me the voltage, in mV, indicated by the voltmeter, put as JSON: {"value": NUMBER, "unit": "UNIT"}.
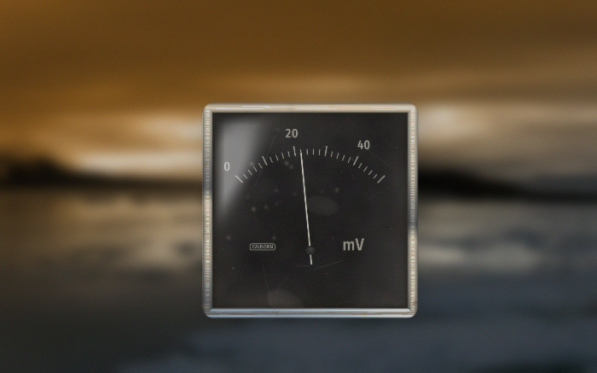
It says {"value": 22, "unit": "mV"}
